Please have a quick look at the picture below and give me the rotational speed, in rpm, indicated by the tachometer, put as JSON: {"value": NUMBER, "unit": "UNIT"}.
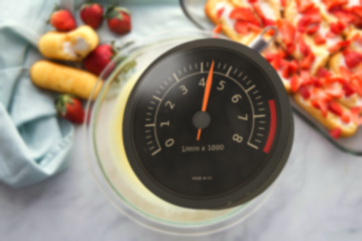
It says {"value": 4400, "unit": "rpm"}
